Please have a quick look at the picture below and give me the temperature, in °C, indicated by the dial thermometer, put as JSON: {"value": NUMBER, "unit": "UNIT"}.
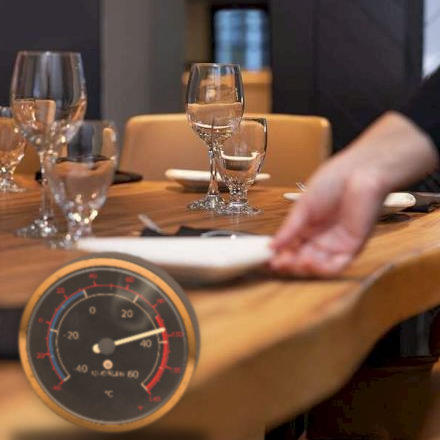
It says {"value": 35, "unit": "°C"}
